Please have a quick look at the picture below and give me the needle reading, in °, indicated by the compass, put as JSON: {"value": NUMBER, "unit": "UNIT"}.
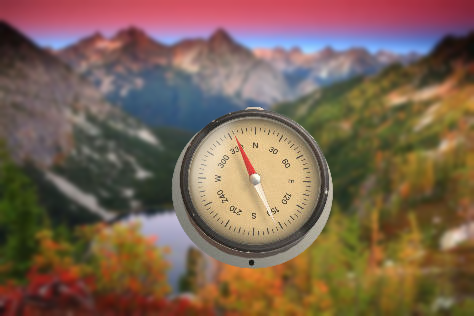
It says {"value": 335, "unit": "°"}
